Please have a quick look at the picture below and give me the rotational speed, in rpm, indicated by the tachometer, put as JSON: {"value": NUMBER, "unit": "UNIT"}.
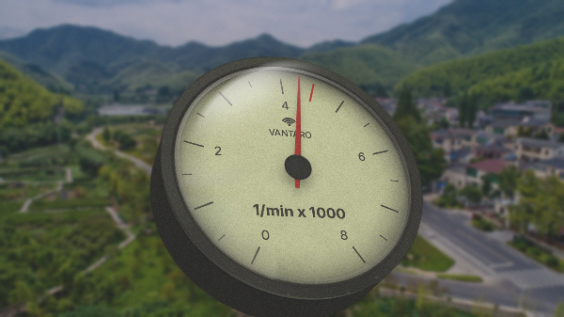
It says {"value": 4250, "unit": "rpm"}
